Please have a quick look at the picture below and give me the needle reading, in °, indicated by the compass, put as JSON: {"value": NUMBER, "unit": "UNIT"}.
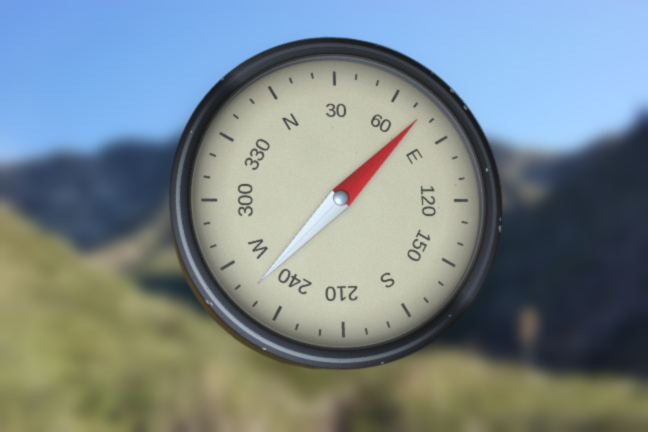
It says {"value": 75, "unit": "°"}
